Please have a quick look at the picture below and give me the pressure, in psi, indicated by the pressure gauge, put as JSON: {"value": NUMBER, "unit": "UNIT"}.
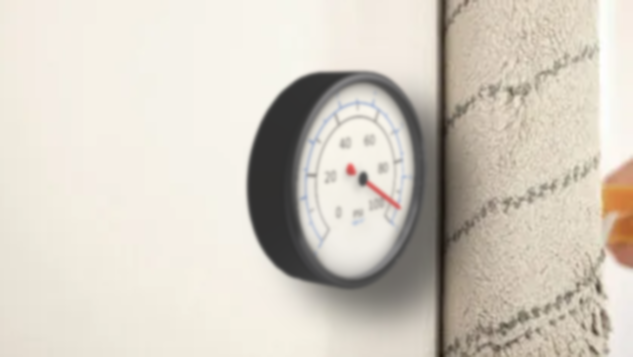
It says {"value": 95, "unit": "psi"}
